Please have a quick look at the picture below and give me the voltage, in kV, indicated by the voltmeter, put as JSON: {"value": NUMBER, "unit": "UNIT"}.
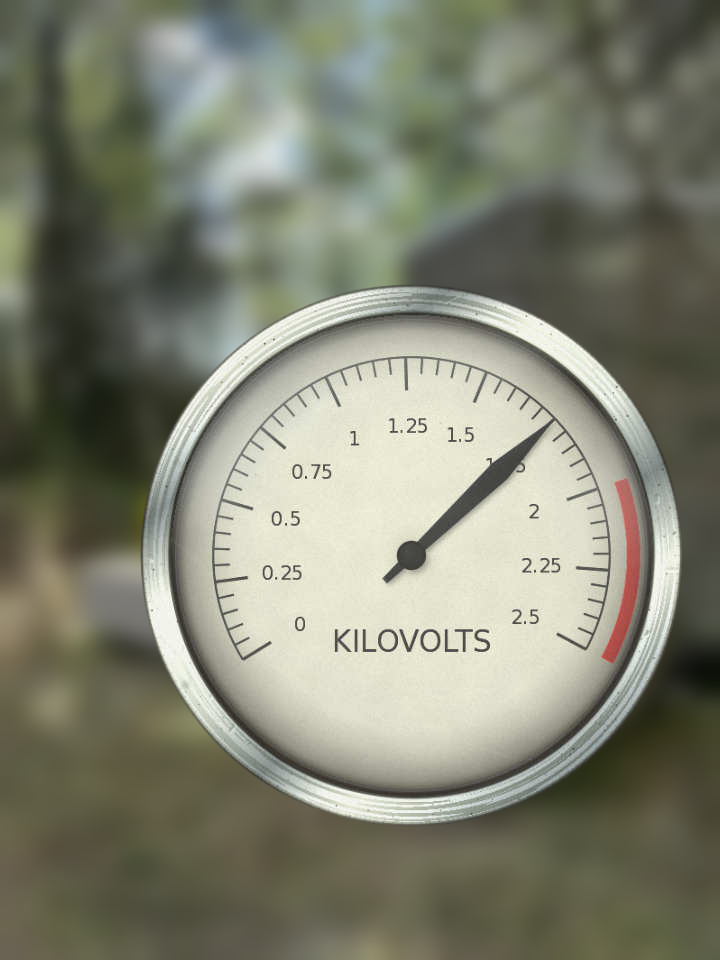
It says {"value": 1.75, "unit": "kV"}
